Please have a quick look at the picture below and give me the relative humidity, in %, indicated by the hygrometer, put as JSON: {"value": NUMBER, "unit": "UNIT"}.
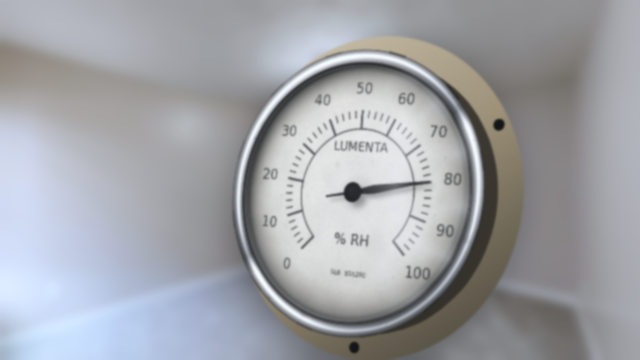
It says {"value": 80, "unit": "%"}
